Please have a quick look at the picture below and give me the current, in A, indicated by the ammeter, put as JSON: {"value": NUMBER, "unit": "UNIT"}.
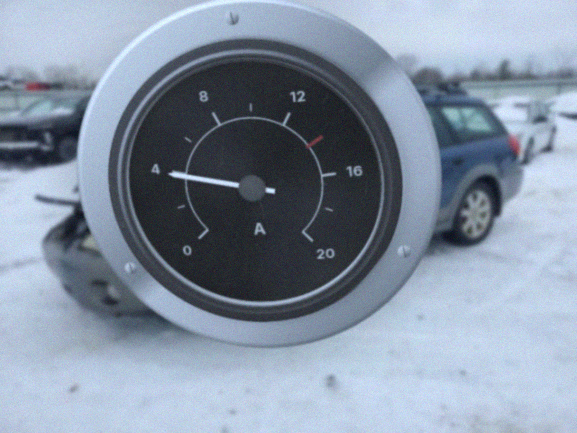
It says {"value": 4, "unit": "A"}
